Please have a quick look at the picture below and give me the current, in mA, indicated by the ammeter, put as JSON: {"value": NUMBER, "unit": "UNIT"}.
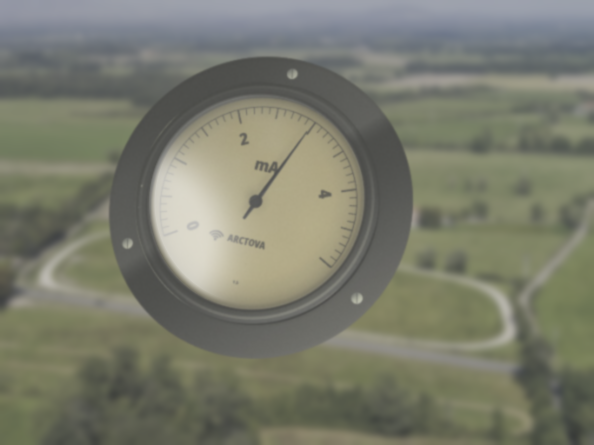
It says {"value": 3, "unit": "mA"}
